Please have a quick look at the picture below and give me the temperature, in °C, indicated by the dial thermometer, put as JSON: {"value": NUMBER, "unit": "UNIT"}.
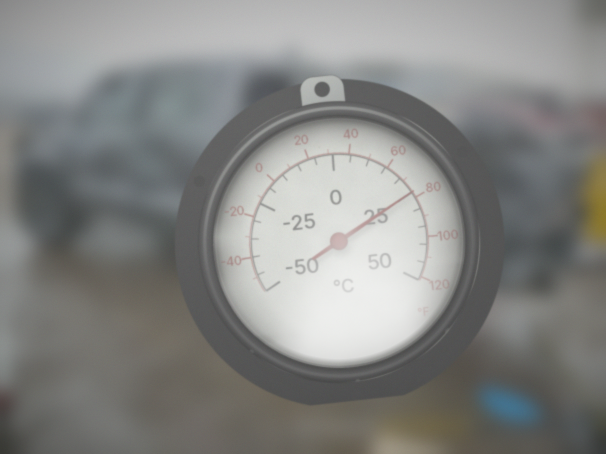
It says {"value": 25, "unit": "°C"}
